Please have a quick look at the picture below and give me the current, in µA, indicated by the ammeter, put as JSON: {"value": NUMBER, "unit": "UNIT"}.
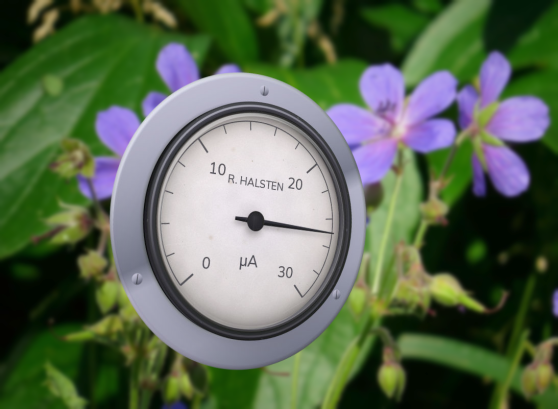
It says {"value": 25, "unit": "µA"}
